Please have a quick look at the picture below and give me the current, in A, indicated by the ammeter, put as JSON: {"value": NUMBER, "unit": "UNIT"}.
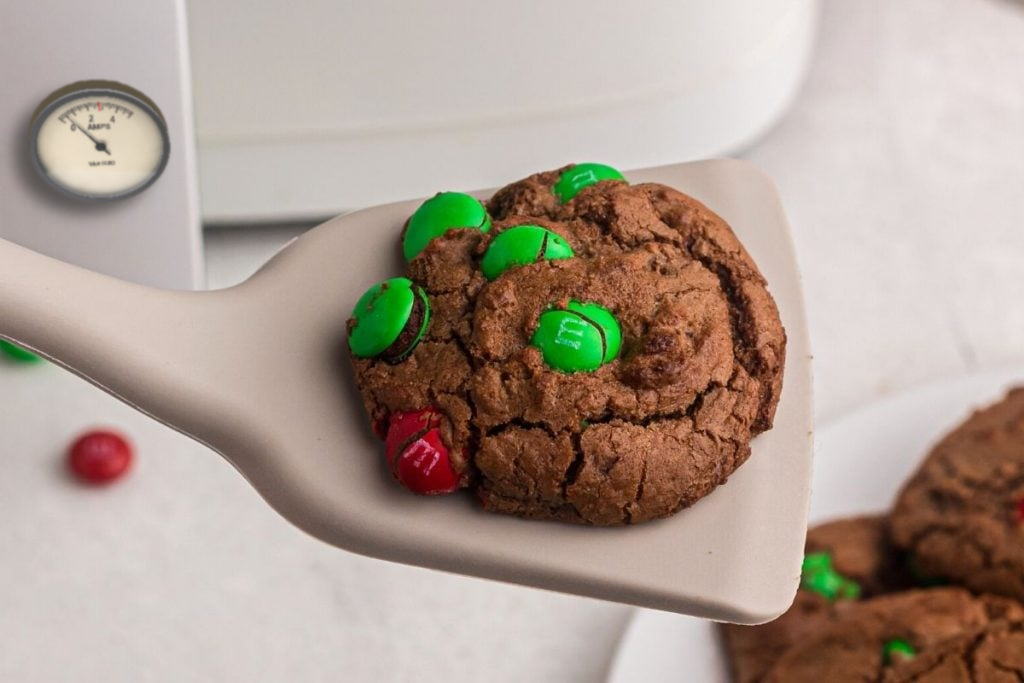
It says {"value": 0.5, "unit": "A"}
